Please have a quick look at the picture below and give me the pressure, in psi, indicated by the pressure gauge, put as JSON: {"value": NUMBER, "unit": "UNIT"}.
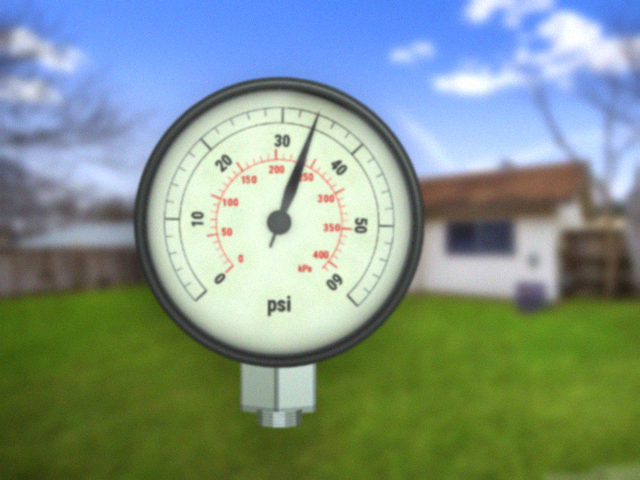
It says {"value": 34, "unit": "psi"}
